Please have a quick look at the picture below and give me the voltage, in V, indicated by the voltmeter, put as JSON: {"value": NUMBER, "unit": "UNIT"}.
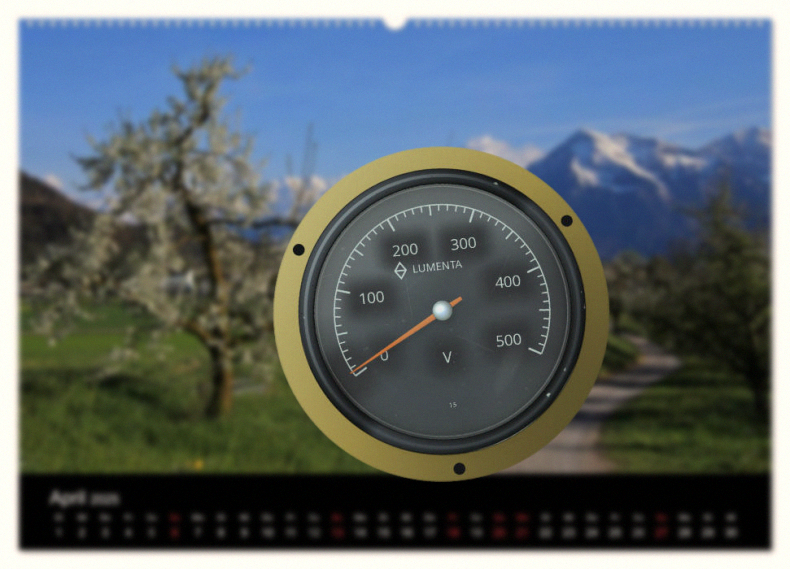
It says {"value": 5, "unit": "V"}
